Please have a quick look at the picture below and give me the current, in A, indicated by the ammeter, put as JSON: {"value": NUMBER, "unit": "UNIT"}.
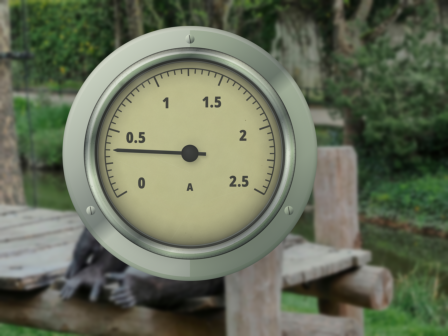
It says {"value": 0.35, "unit": "A"}
